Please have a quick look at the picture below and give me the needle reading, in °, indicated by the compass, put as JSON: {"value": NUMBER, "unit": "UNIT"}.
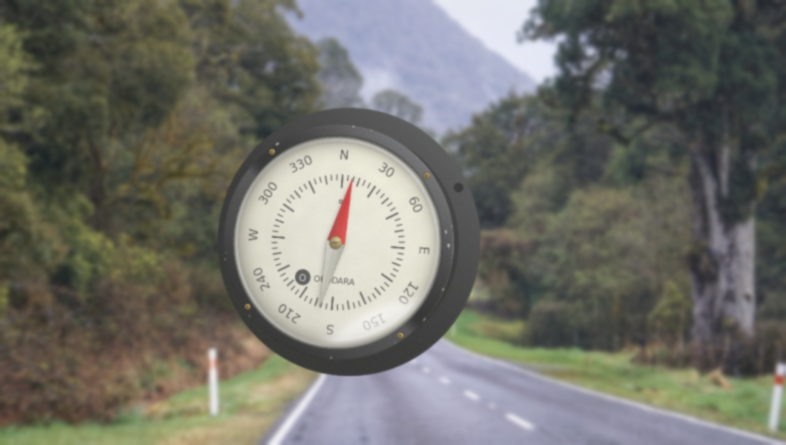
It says {"value": 10, "unit": "°"}
